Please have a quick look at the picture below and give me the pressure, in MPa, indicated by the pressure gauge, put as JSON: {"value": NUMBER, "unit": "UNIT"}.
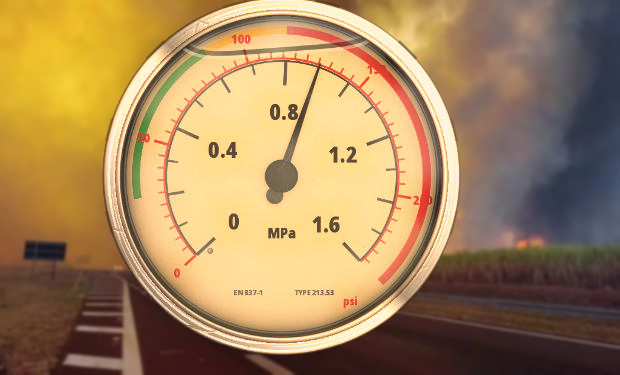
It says {"value": 0.9, "unit": "MPa"}
